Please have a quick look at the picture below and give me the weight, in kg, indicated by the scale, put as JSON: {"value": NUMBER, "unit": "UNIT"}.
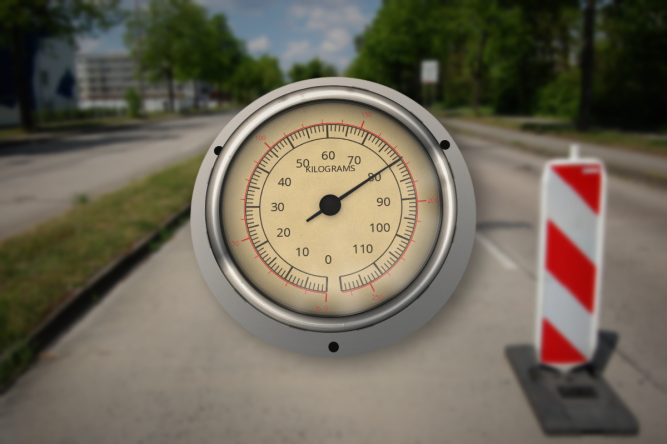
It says {"value": 80, "unit": "kg"}
